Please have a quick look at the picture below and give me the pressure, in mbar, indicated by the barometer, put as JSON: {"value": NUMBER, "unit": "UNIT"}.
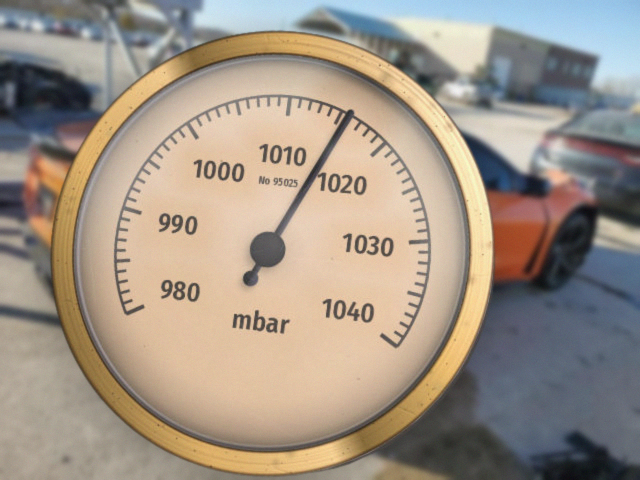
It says {"value": 1016, "unit": "mbar"}
